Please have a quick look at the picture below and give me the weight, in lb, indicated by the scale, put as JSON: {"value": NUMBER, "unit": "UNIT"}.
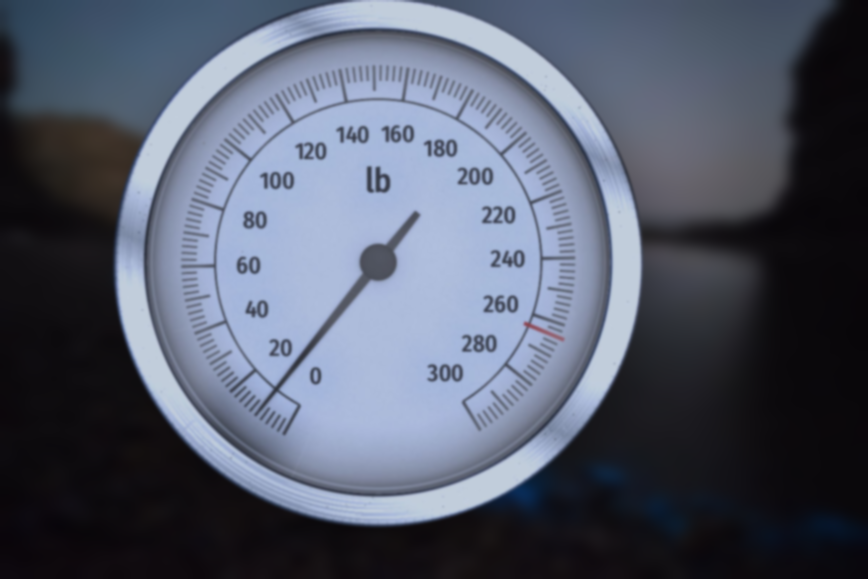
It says {"value": 10, "unit": "lb"}
